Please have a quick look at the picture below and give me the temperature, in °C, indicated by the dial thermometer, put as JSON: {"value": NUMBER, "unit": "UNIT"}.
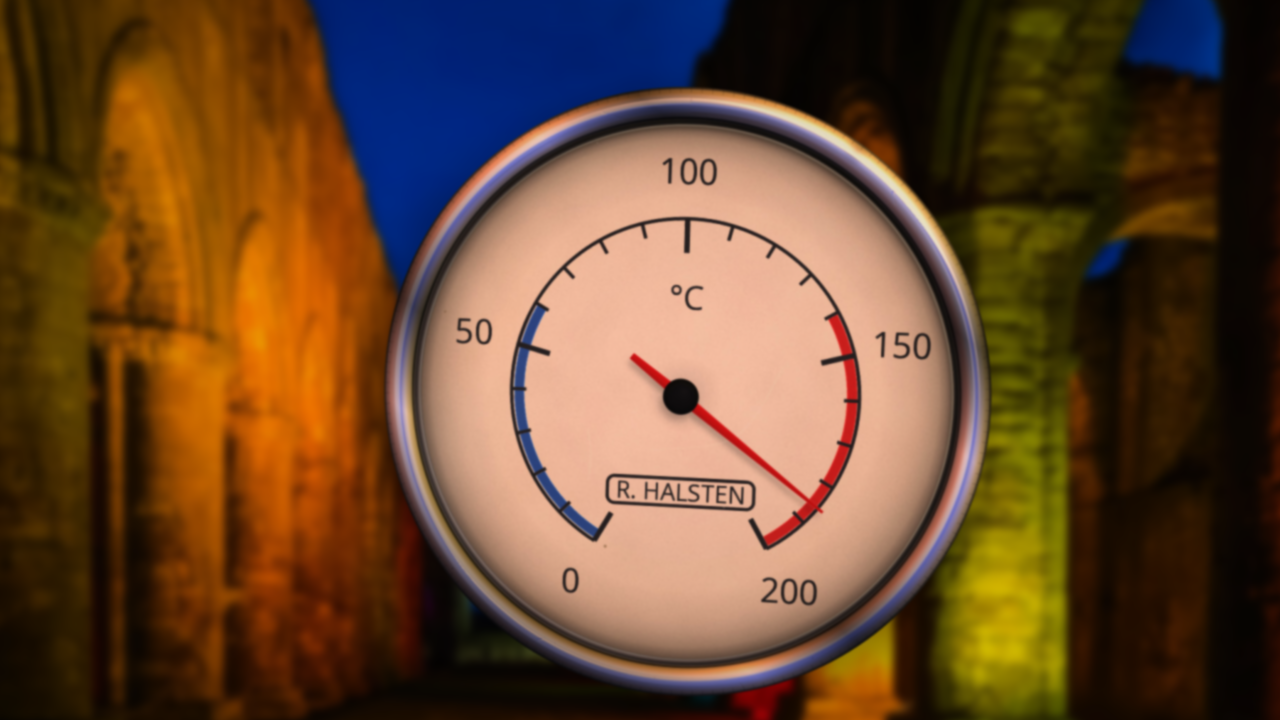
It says {"value": 185, "unit": "°C"}
